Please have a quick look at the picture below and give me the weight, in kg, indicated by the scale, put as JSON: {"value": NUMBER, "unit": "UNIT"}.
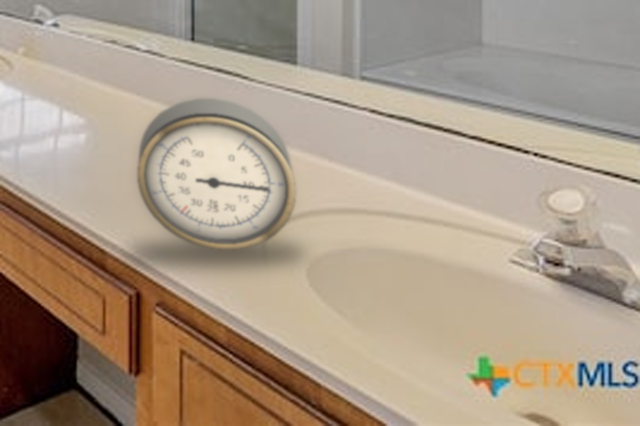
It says {"value": 10, "unit": "kg"}
